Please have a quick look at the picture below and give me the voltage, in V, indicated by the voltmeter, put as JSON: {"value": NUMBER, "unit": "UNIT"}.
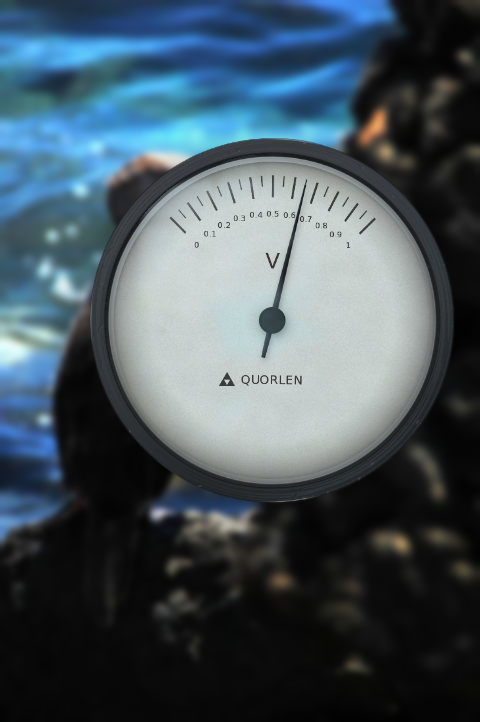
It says {"value": 0.65, "unit": "V"}
